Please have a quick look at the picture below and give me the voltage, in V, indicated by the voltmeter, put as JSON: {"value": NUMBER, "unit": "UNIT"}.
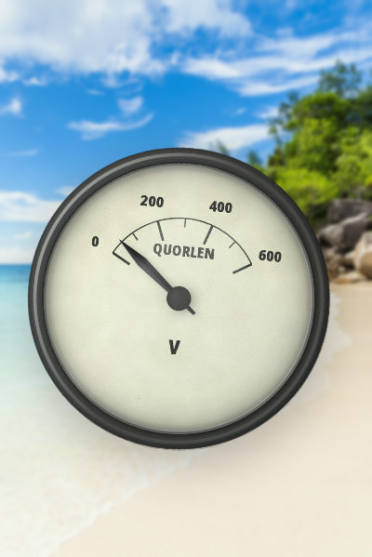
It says {"value": 50, "unit": "V"}
